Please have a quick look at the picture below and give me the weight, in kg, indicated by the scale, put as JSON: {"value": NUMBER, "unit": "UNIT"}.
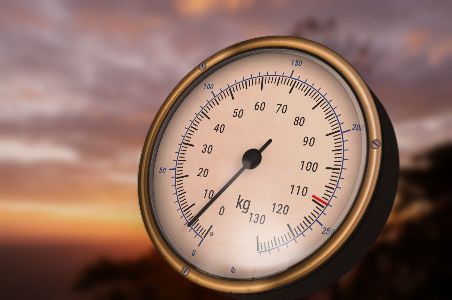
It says {"value": 5, "unit": "kg"}
